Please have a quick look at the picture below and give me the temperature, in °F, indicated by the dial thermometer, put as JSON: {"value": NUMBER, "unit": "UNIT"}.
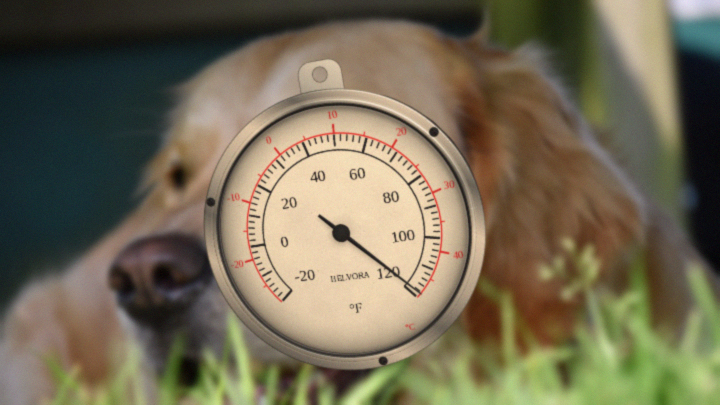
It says {"value": 118, "unit": "°F"}
